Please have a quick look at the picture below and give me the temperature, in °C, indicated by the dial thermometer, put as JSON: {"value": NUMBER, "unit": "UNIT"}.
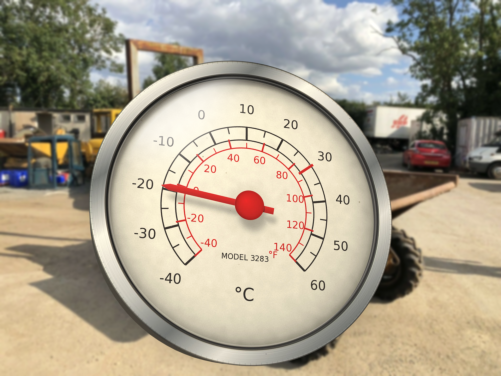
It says {"value": -20, "unit": "°C"}
